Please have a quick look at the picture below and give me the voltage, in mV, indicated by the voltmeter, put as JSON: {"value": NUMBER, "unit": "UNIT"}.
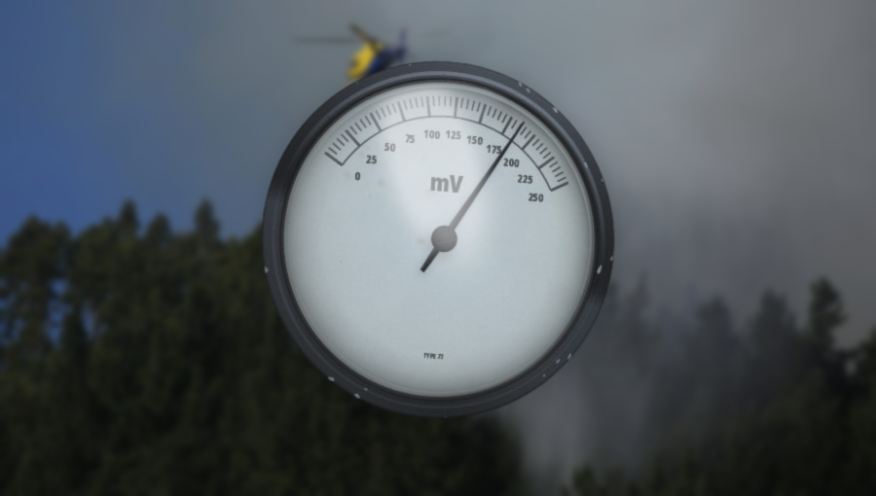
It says {"value": 185, "unit": "mV"}
